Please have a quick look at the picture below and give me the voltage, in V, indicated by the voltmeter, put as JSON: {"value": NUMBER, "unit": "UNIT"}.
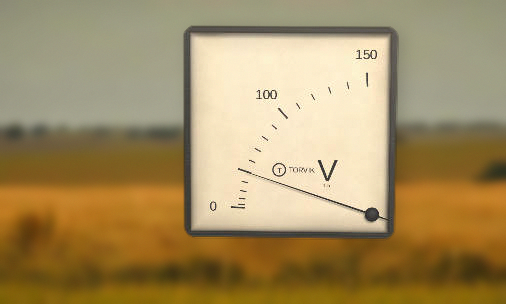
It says {"value": 50, "unit": "V"}
